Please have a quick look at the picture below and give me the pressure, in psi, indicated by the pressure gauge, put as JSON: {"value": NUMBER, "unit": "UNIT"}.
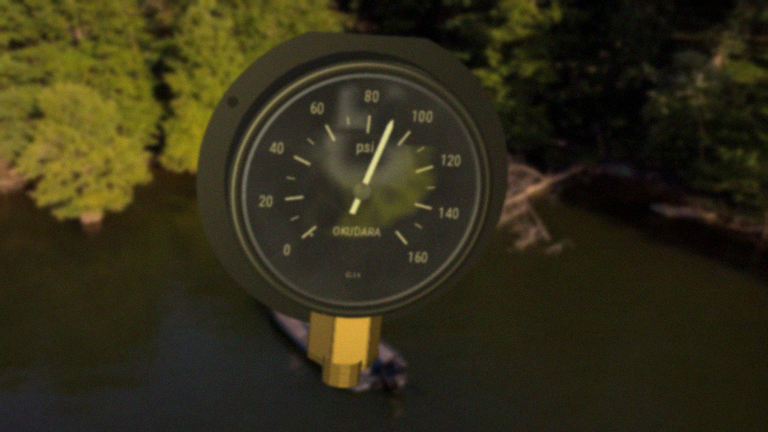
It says {"value": 90, "unit": "psi"}
